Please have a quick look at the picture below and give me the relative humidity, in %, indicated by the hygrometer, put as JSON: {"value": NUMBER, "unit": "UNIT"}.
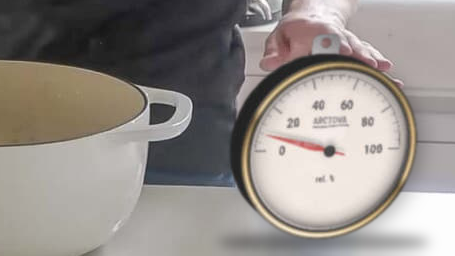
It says {"value": 8, "unit": "%"}
